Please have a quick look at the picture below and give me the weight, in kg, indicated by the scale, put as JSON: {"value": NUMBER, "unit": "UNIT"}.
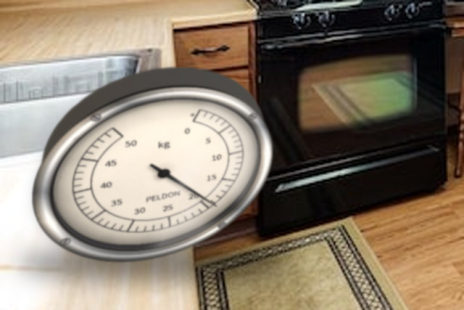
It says {"value": 19, "unit": "kg"}
